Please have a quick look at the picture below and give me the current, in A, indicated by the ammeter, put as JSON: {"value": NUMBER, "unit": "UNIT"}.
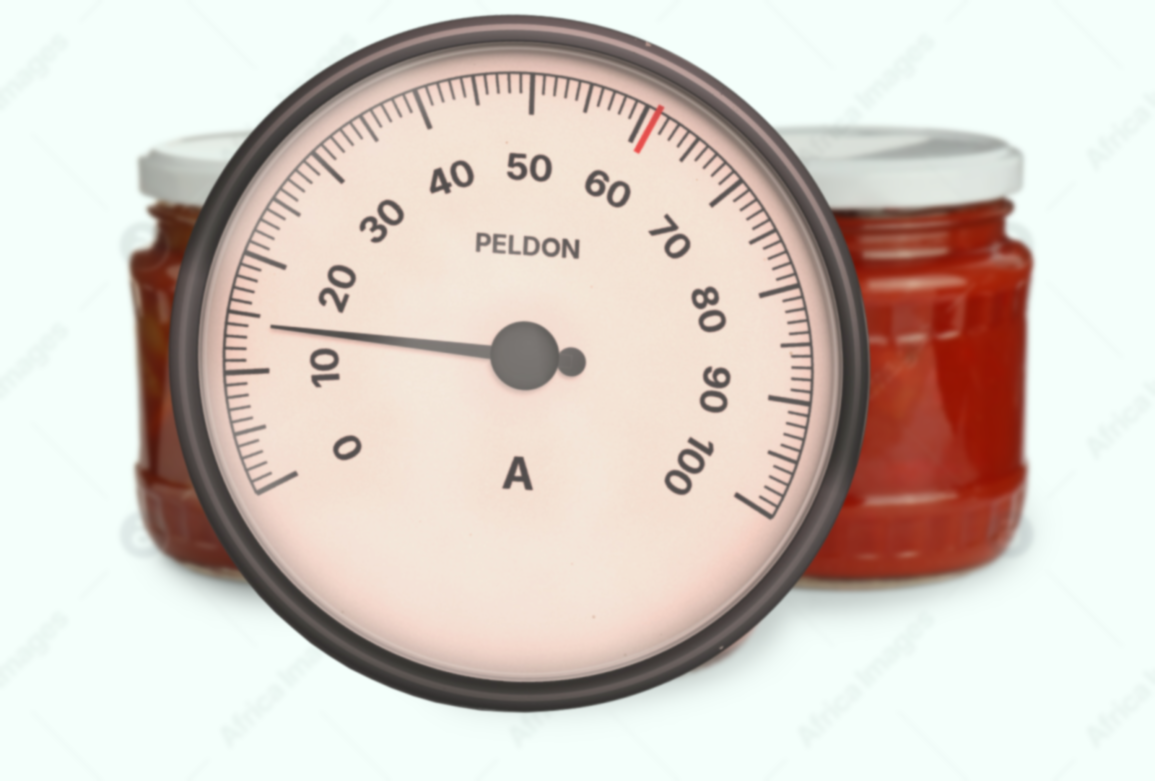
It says {"value": 14, "unit": "A"}
